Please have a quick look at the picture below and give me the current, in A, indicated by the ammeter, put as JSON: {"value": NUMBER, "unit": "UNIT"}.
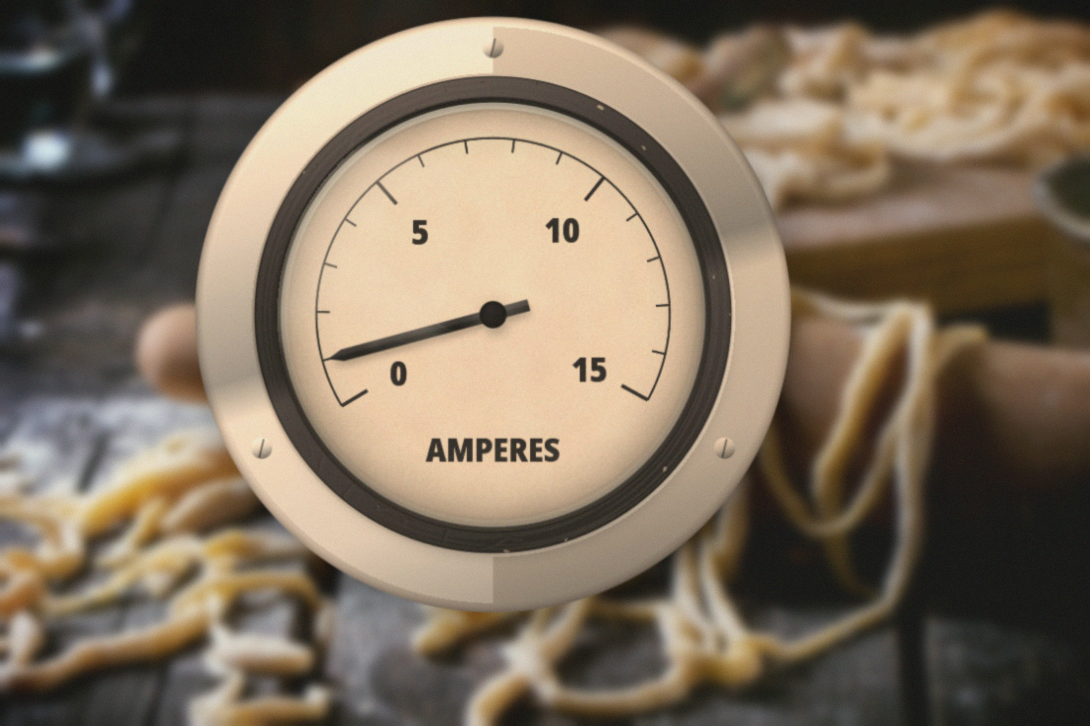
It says {"value": 1, "unit": "A"}
